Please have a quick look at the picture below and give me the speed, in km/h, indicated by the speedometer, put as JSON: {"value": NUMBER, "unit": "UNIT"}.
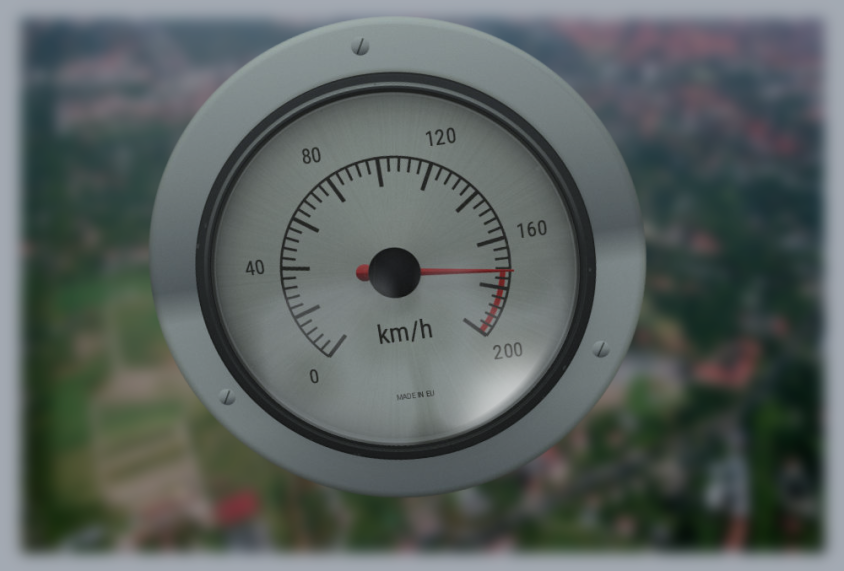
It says {"value": 172, "unit": "km/h"}
